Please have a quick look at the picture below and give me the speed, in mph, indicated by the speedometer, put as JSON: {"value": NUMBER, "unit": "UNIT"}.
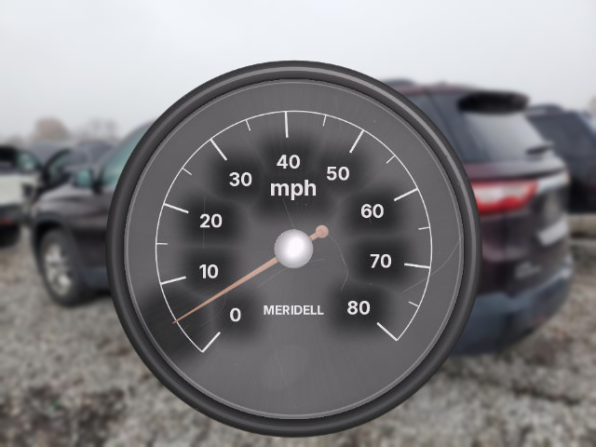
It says {"value": 5, "unit": "mph"}
